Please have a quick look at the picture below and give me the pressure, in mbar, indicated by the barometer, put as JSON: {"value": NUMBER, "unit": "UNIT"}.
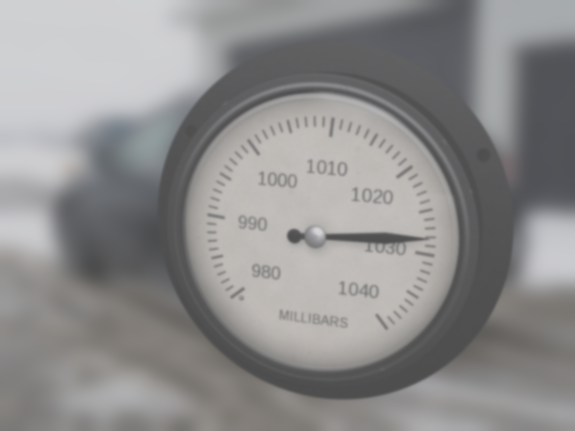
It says {"value": 1028, "unit": "mbar"}
